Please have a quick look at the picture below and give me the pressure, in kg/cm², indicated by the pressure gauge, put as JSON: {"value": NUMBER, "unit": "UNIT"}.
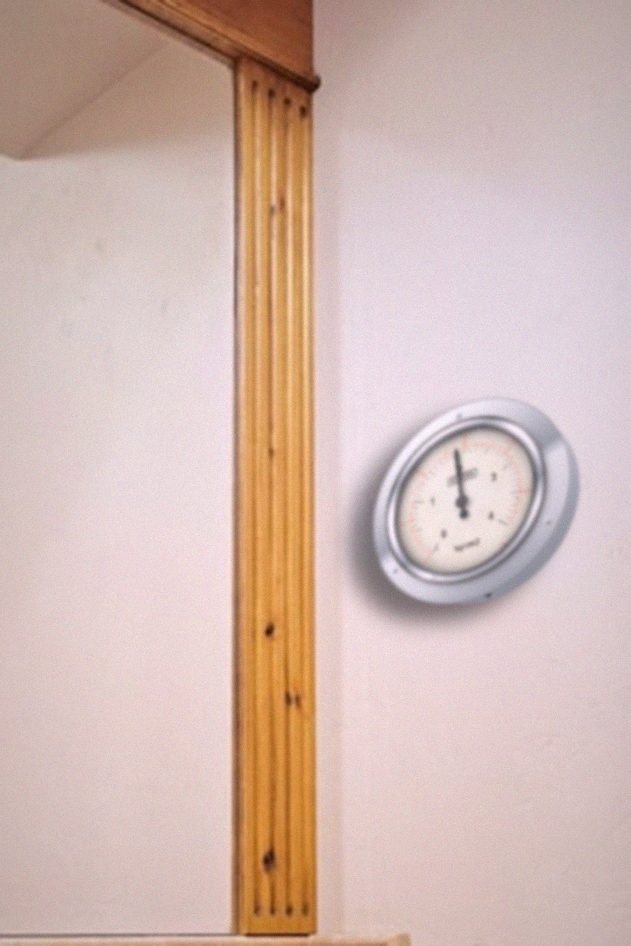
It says {"value": 2, "unit": "kg/cm²"}
